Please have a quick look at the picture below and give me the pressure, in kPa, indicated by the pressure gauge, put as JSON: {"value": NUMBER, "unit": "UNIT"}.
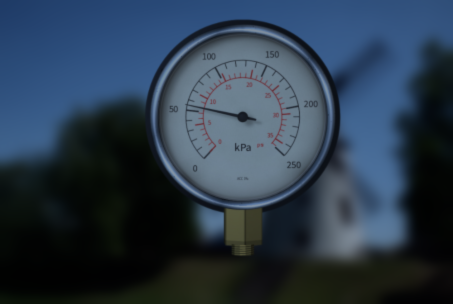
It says {"value": 55, "unit": "kPa"}
